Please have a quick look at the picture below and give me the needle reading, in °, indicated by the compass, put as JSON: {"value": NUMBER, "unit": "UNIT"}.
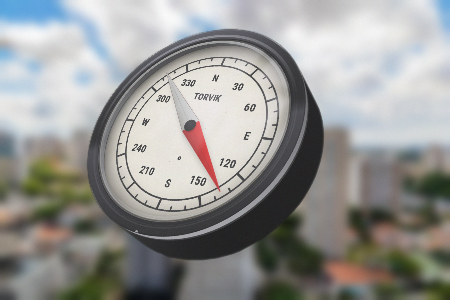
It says {"value": 135, "unit": "°"}
